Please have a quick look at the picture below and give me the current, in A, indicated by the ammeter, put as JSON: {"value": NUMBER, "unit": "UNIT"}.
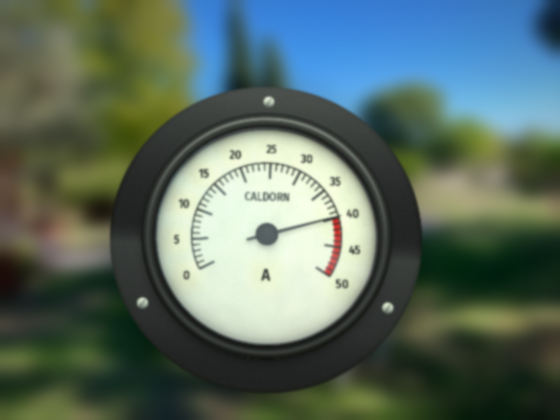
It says {"value": 40, "unit": "A"}
